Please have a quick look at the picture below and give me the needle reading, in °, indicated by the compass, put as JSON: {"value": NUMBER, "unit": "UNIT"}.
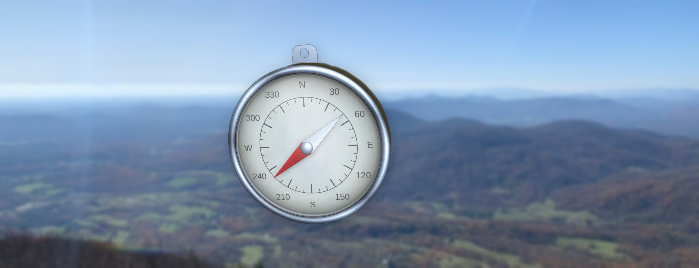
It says {"value": 230, "unit": "°"}
